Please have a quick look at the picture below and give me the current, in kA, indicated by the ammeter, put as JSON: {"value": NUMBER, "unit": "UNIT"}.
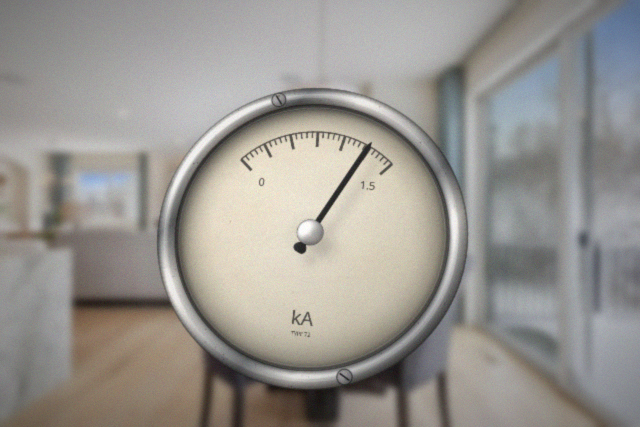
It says {"value": 1.25, "unit": "kA"}
